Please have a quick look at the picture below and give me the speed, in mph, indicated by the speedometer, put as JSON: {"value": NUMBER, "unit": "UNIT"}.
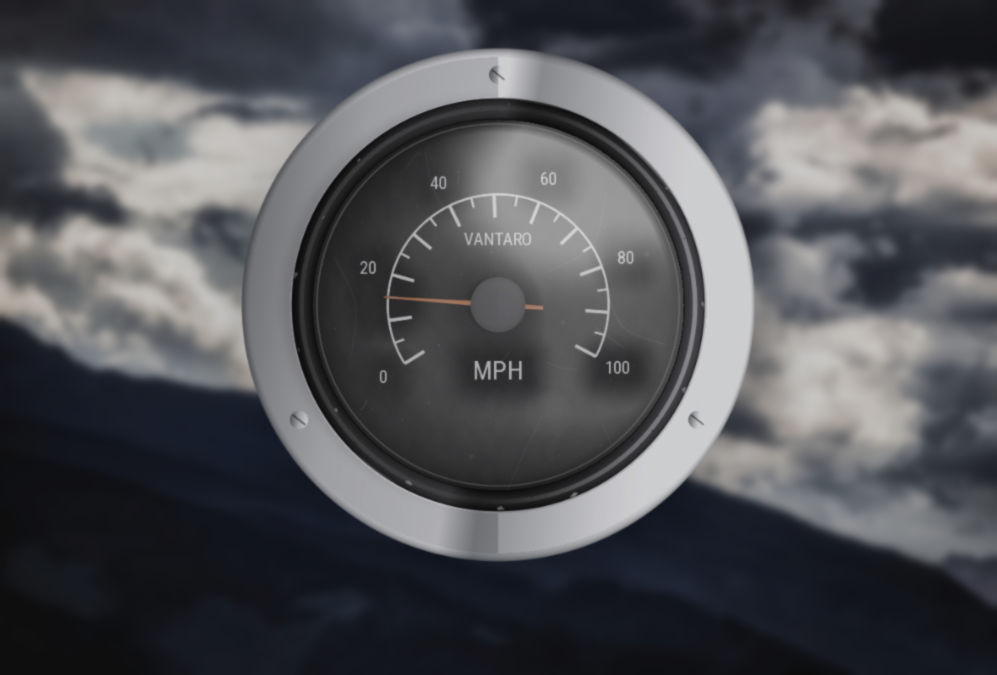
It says {"value": 15, "unit": "mph"}
